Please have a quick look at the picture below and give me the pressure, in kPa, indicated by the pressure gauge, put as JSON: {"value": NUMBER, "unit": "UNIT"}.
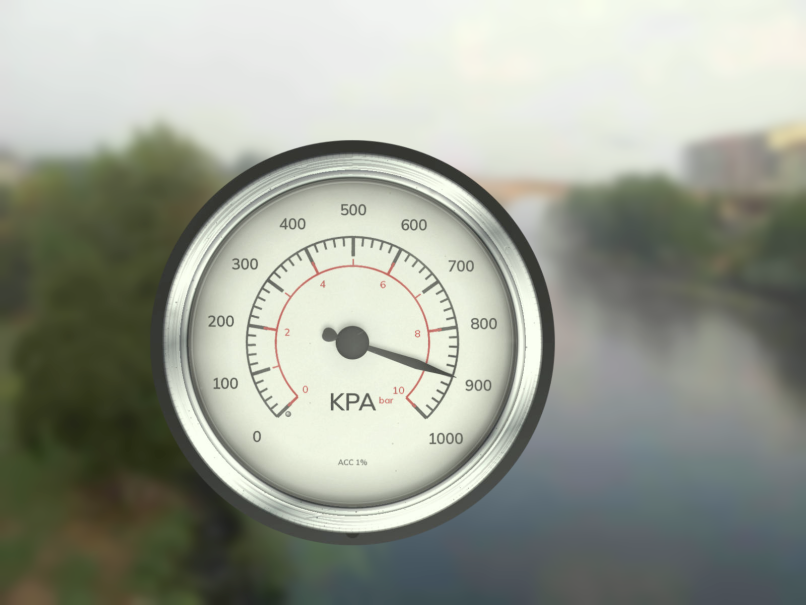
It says {"value": 900, "unit": "kPa"}
